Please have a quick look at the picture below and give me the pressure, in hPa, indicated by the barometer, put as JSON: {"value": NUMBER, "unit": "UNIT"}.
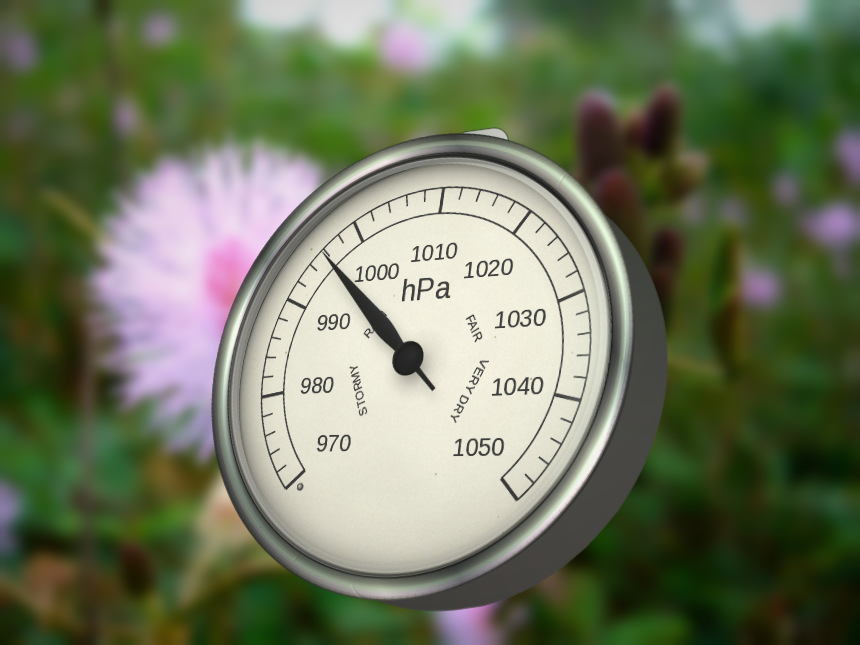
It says {"value": 996, "unit": "hPa"}
